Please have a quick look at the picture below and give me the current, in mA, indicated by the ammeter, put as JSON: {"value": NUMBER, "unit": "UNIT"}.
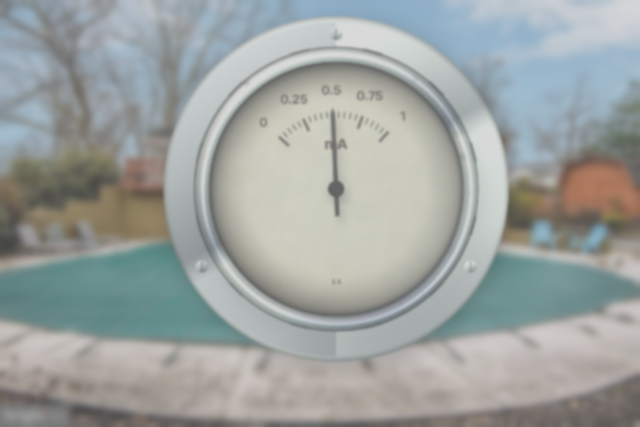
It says {"value": 0.5, "unit": "mA"}
